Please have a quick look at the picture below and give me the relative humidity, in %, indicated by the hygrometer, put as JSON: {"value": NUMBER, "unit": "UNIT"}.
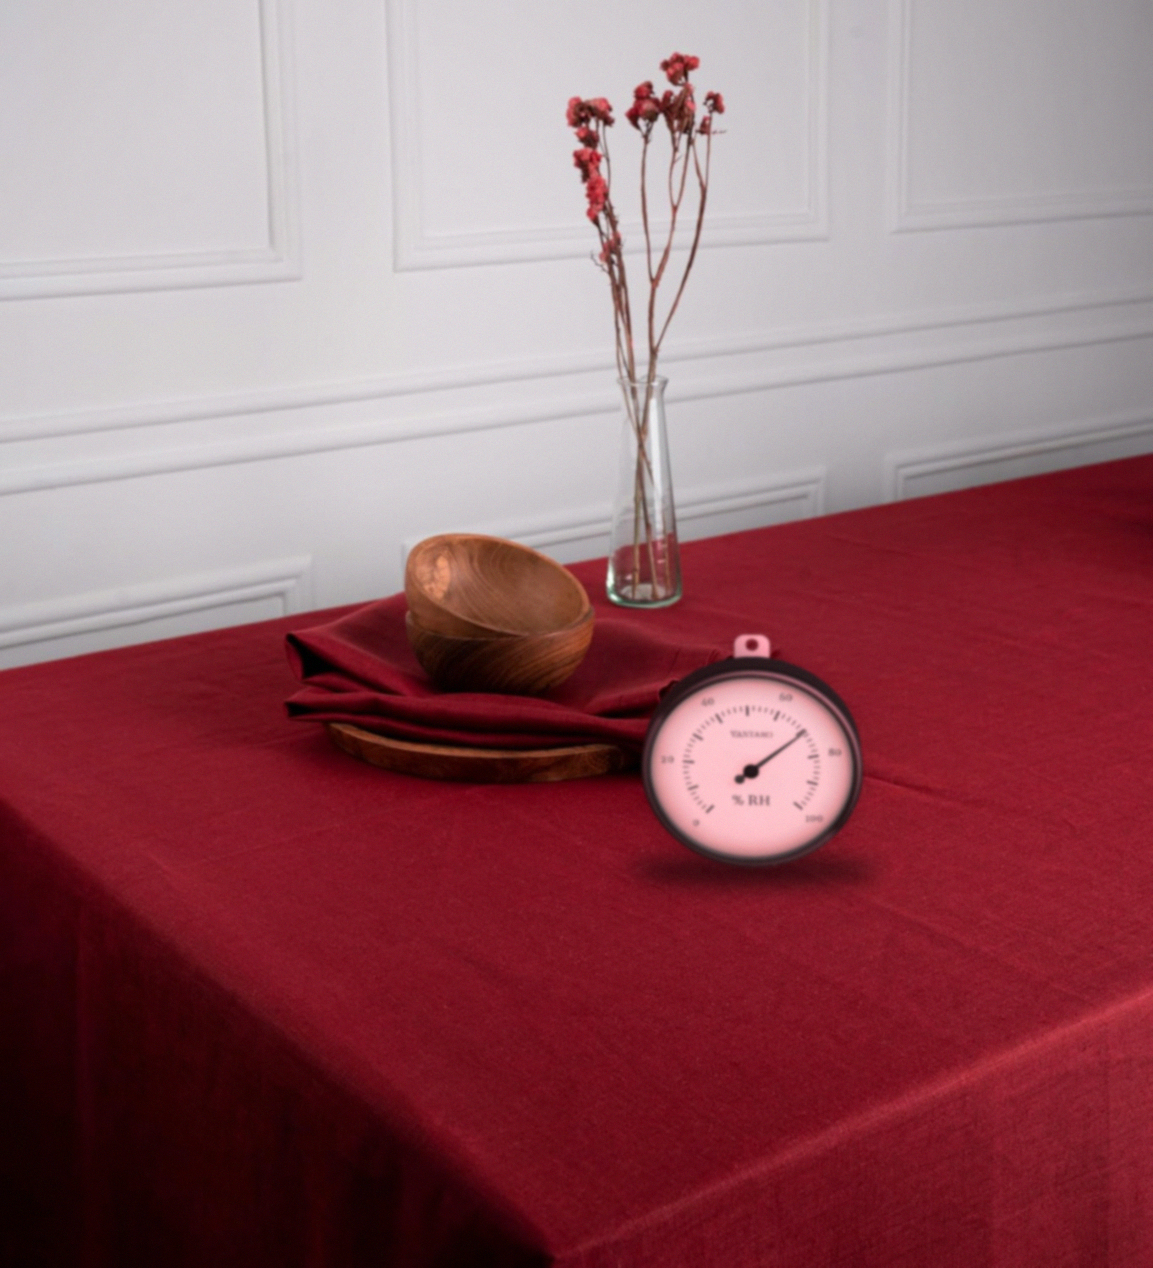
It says {"value": 70, "unit": "%"}
